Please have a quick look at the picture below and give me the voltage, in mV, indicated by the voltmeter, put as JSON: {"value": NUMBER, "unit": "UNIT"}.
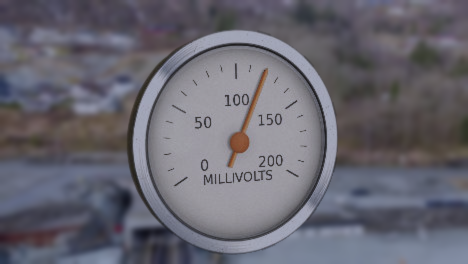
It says {"value": 120, "unit": "mV"}
